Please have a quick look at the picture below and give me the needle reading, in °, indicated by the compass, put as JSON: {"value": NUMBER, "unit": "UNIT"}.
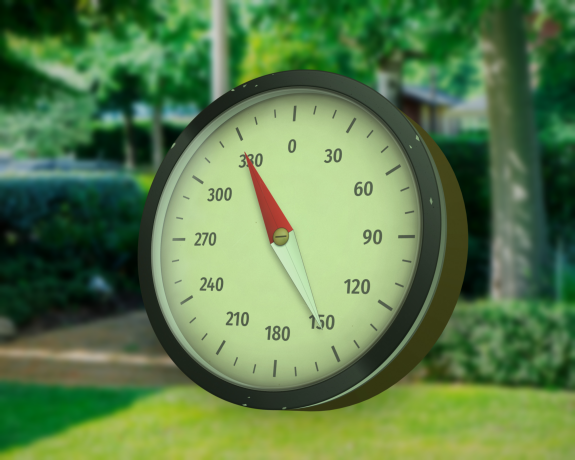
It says {"value": 330, "unit": "°"}
